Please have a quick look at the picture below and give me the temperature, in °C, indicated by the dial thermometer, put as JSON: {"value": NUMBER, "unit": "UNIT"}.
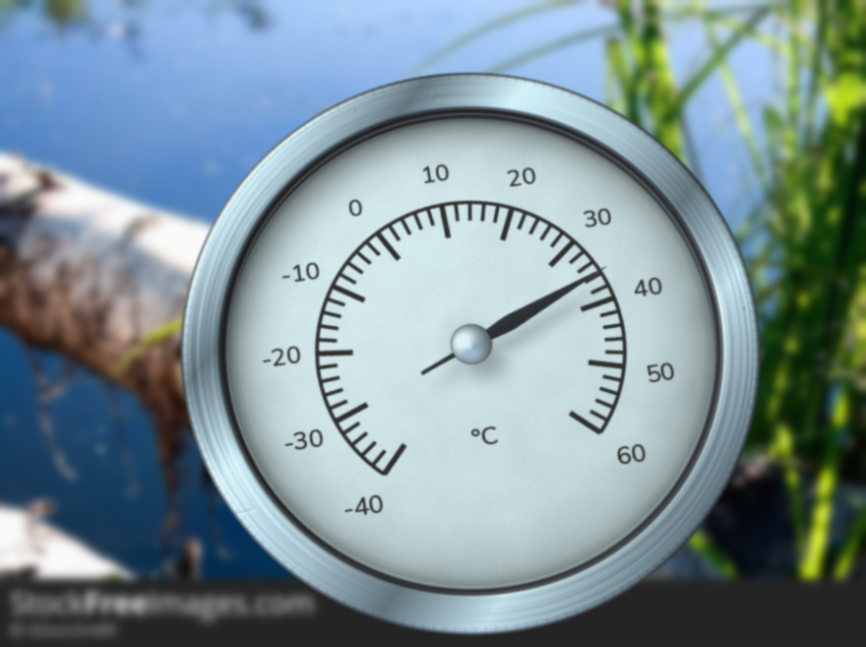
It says {"value": 36, "unit": "°C"}
